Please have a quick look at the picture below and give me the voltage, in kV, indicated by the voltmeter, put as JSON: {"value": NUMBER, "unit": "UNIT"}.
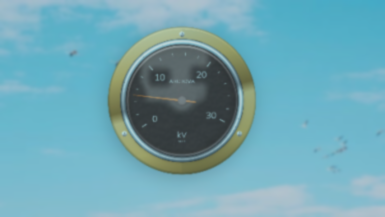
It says {"value": 5, "unit": "kV"}
